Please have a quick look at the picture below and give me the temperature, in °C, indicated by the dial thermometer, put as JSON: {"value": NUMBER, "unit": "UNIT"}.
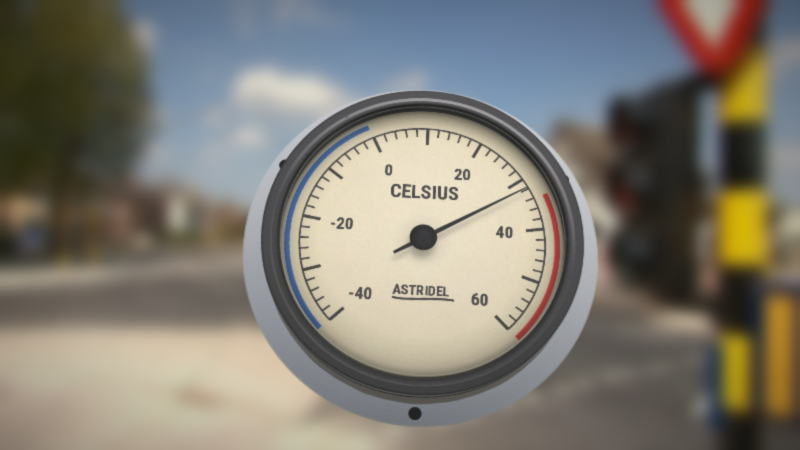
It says {"value": 32, "unit": "°C"}
